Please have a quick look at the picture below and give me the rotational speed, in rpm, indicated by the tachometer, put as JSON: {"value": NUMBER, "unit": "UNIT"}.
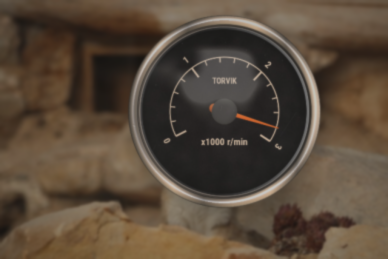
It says {"value": 2800, "unit": "rpm"}
